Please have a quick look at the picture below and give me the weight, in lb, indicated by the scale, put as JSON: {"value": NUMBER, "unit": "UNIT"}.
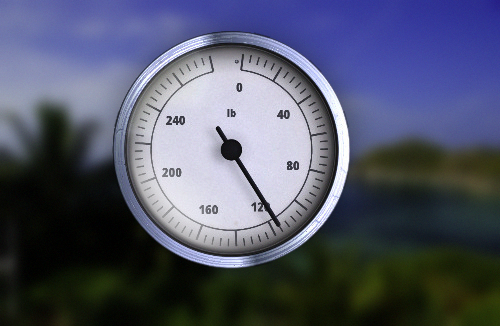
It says {"value": 116, "unit": "lb"}
